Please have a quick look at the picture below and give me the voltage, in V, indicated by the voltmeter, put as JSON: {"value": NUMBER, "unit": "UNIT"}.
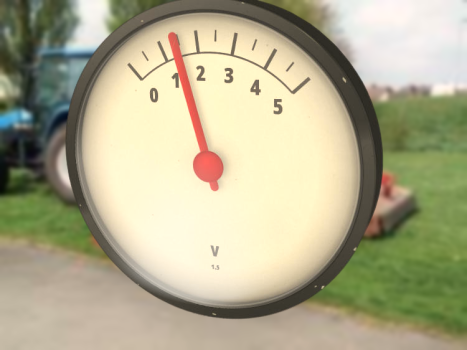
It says {"value": 1.5, "unit": "V"}
